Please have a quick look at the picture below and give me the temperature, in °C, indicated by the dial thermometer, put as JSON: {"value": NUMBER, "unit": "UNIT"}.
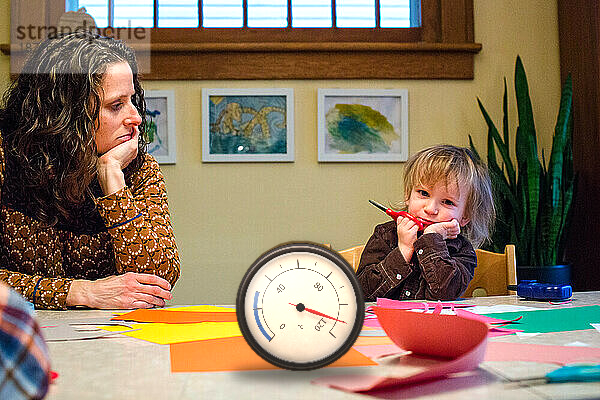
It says {"value": 110, "unit": "°C"}
